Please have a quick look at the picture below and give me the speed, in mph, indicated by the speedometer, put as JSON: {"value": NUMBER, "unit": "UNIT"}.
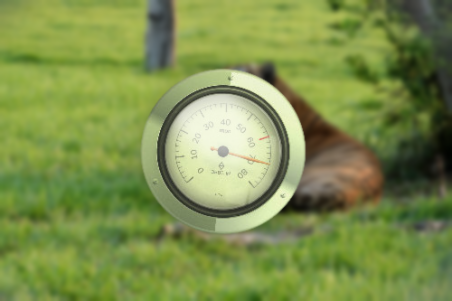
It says {"value": 70, "unit": "mph"}
